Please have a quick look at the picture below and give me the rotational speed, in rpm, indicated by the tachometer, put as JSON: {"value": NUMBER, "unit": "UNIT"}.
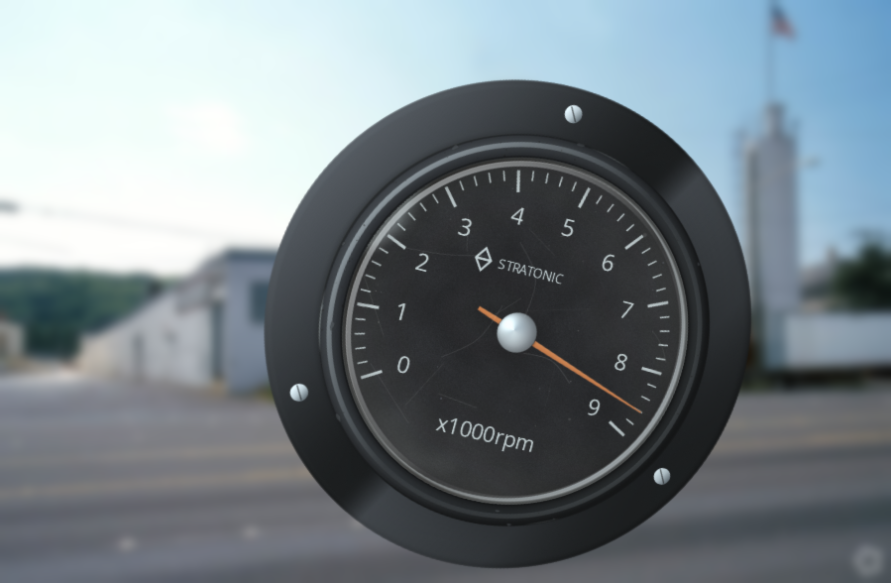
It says {"value": 8600, "unit": "rpm"}
